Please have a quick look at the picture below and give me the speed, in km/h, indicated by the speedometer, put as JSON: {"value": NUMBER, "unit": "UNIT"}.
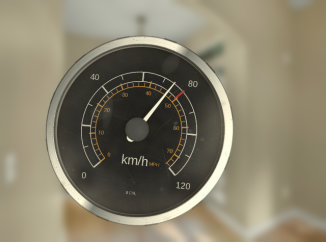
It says {"value": 75, "unit": "km/h"}
